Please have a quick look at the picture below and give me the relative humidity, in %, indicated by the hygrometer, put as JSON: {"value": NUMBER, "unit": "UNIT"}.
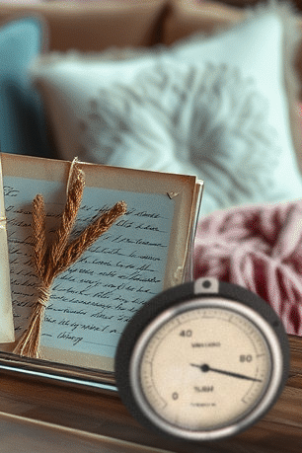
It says {"value": 90, "unit": "%"}
